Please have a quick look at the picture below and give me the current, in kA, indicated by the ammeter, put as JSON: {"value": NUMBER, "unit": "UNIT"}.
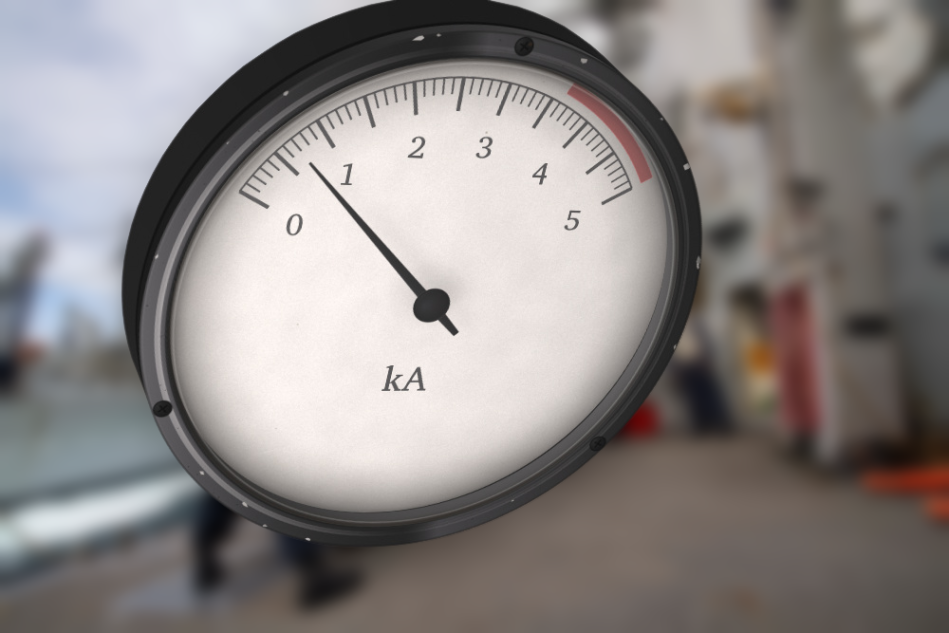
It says {"value": 0.7, "unit": "kA"}
